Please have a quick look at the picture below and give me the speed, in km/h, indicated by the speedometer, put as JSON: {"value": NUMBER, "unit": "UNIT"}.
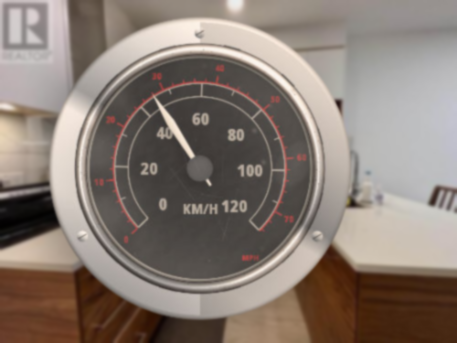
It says {"value": 45, "unit": "km/h"}
